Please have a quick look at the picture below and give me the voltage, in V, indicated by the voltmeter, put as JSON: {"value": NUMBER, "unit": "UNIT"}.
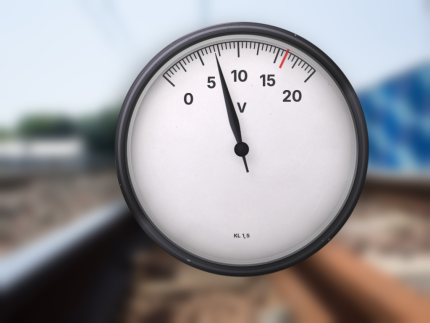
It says {"value": 7, "unit": "V"}
